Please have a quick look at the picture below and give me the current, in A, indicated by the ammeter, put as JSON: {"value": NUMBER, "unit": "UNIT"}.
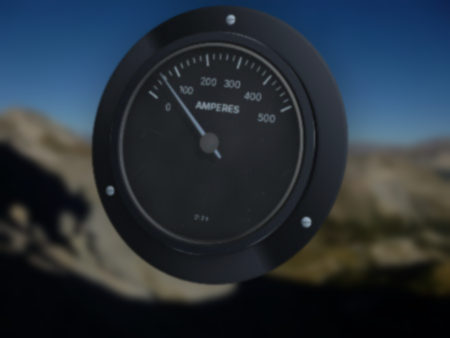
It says {"value": 60, "unit": "A"}
